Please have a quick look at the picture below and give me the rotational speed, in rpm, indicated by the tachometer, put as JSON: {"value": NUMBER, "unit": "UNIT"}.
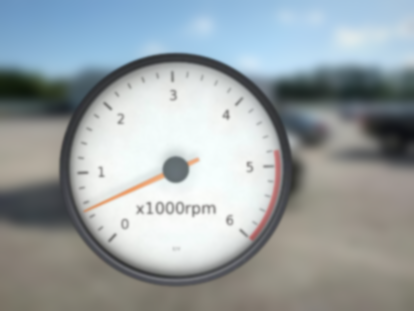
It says {"value": 500, "unit": "rpm"}
